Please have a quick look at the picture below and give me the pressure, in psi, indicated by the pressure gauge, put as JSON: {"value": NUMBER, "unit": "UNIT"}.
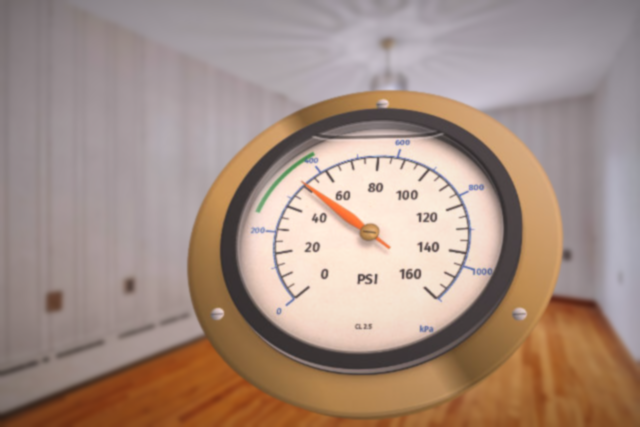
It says {"value": 50, "unit": "psi"}
